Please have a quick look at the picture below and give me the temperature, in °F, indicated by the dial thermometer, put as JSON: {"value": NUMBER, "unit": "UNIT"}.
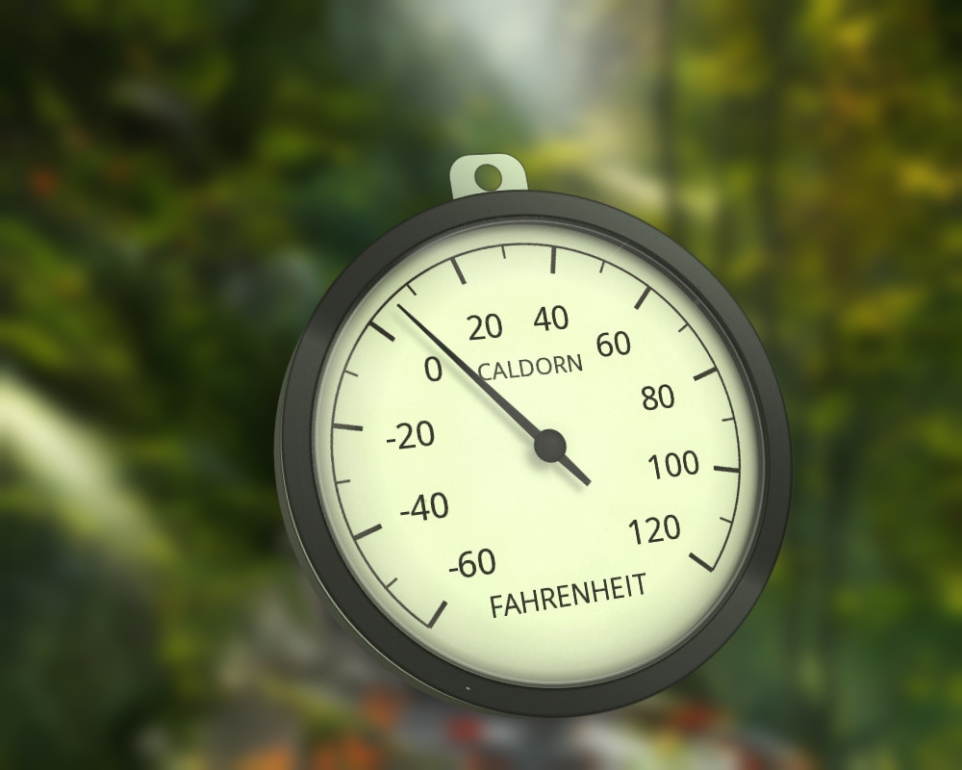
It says {"value": 5, "unit": "°F"}
